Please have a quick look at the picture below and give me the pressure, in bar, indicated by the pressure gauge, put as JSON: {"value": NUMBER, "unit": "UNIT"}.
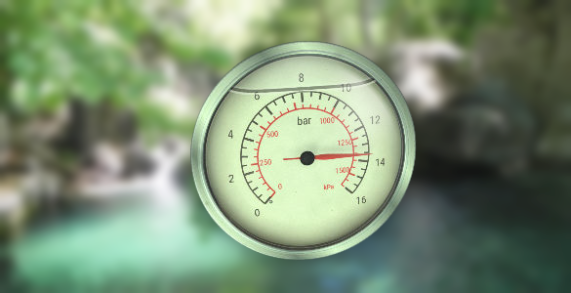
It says {"value": 13.5, "unit": "bar"}
